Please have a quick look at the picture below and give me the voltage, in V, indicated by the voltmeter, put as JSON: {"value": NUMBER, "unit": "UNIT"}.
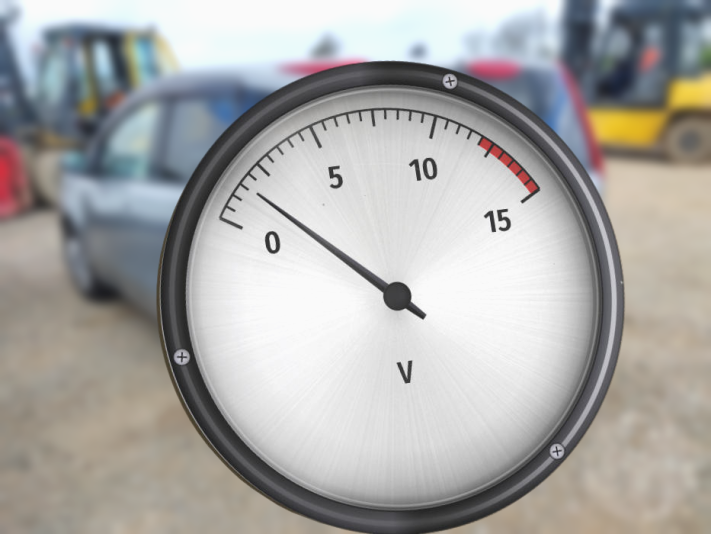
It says {"value": 1.5, "unit": "V"}
